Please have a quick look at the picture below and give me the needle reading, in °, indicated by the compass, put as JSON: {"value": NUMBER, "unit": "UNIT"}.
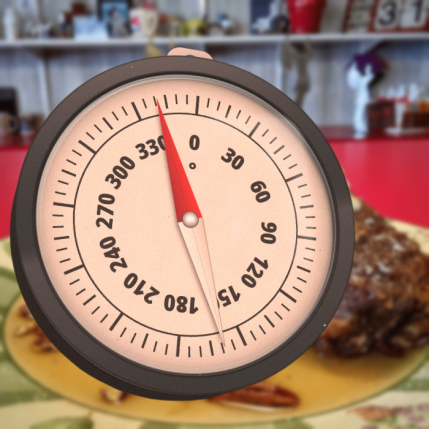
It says {"value": 340, "unit": "°"}
